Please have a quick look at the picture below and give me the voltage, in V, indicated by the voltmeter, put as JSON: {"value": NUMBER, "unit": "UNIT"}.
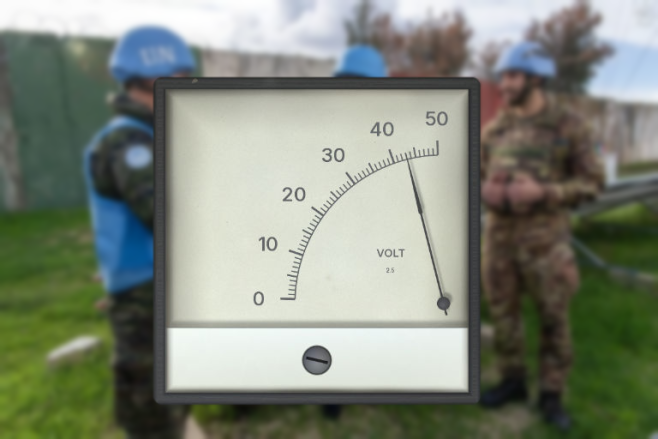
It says {"value": 43, "unit": "V"}
